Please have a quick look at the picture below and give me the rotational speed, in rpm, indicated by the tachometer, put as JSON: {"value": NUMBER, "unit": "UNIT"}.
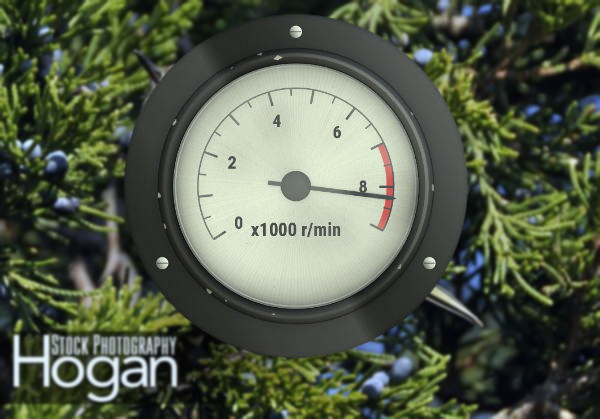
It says {"value": 8250, "unit": "rpm"}
